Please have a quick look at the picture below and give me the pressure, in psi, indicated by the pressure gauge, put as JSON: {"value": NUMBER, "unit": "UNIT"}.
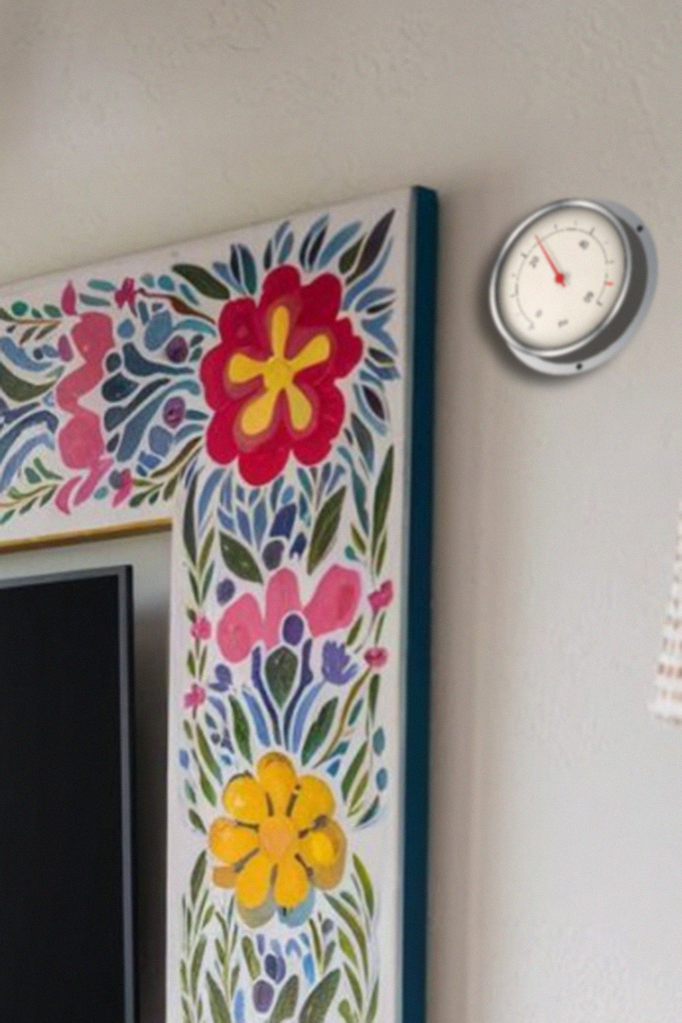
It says {"value": 25, "unit": "psi"}
